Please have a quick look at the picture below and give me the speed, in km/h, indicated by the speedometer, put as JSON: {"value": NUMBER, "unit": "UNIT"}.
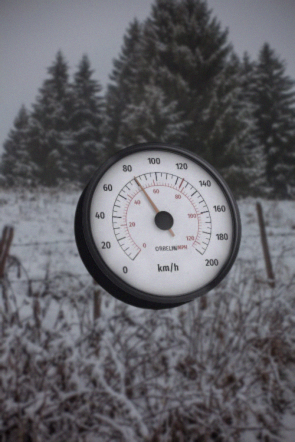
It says {"value": 80, "unit": "km/h"}
